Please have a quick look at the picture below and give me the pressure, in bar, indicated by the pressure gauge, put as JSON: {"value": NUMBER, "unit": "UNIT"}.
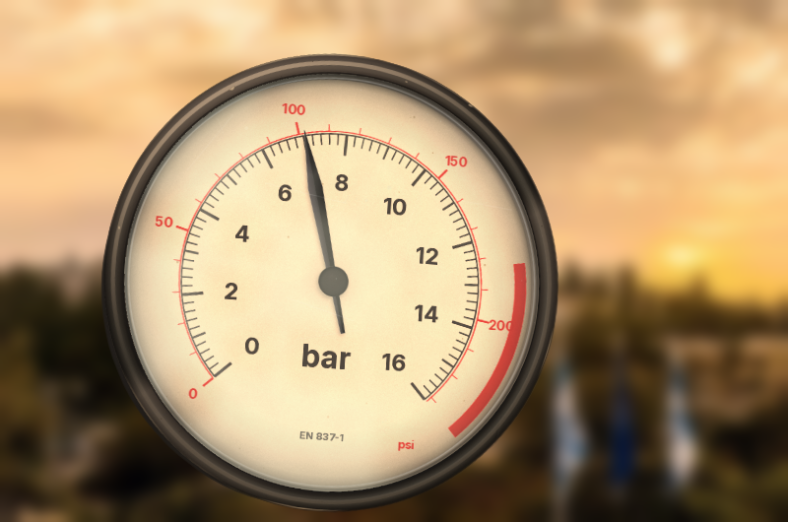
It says {"value": 7, "unit": "bar"}
